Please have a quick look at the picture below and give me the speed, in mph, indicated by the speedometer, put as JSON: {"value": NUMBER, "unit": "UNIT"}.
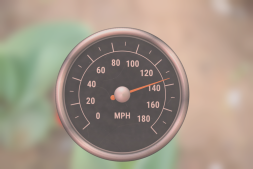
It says {"value": 135, "unit": "mph"}
